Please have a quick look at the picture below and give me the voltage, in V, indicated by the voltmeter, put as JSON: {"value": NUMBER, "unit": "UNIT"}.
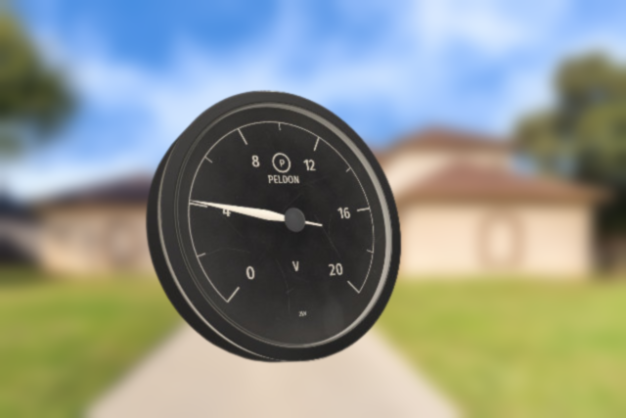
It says {"value": 4, "unit": "V"}
